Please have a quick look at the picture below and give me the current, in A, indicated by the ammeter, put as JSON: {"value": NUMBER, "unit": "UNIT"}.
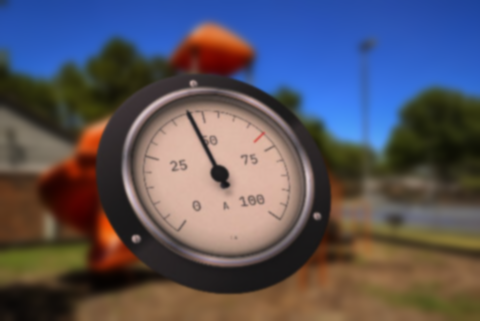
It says {"value": 45, "unit": "A"}
